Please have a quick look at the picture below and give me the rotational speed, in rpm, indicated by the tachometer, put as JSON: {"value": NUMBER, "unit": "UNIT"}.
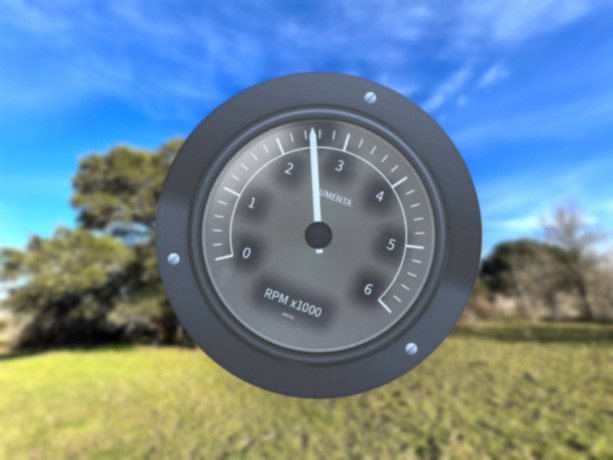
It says {"value": 2500, "unit": "rpm"}
